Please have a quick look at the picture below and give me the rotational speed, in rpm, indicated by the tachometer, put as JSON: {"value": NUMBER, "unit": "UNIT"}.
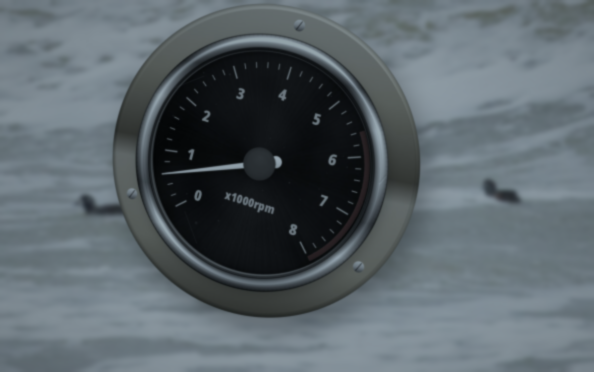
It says {"value": 600, "unit": "rpm"}
